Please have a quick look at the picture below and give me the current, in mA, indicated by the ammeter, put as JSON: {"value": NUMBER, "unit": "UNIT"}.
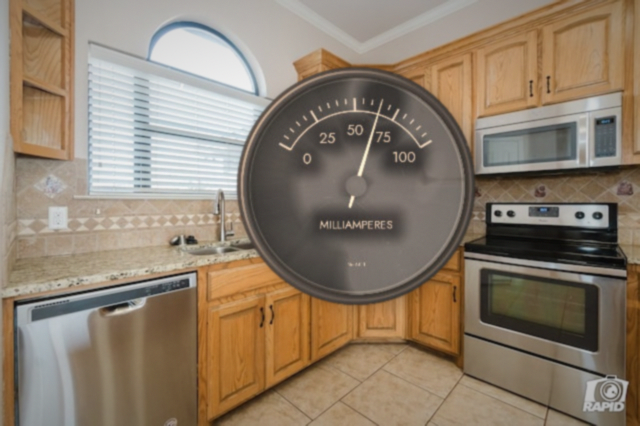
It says {"value": 65, "unit": "mA"}
